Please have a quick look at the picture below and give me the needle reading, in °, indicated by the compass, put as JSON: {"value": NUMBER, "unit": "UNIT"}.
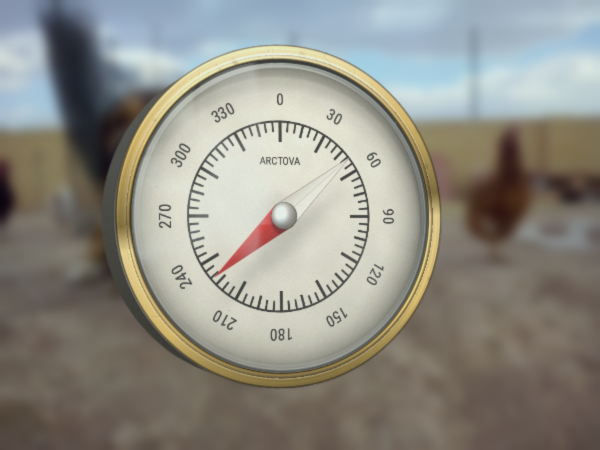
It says {"value": 230, "unit": "°"}
